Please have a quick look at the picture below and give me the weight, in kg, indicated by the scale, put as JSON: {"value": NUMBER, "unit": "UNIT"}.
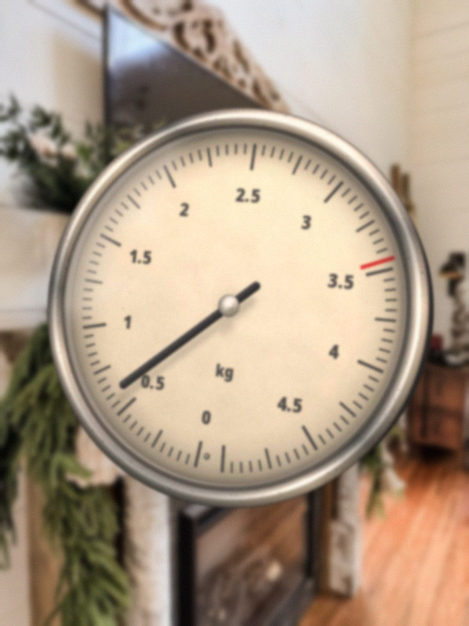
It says {"value": 0.6, "unit": "kg"}
